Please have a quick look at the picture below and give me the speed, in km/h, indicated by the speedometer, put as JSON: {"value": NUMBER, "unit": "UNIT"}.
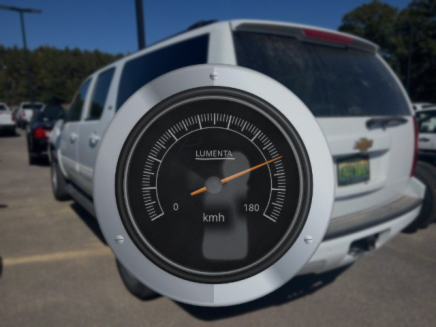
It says {"value": 140, "unit": "km/h"}
